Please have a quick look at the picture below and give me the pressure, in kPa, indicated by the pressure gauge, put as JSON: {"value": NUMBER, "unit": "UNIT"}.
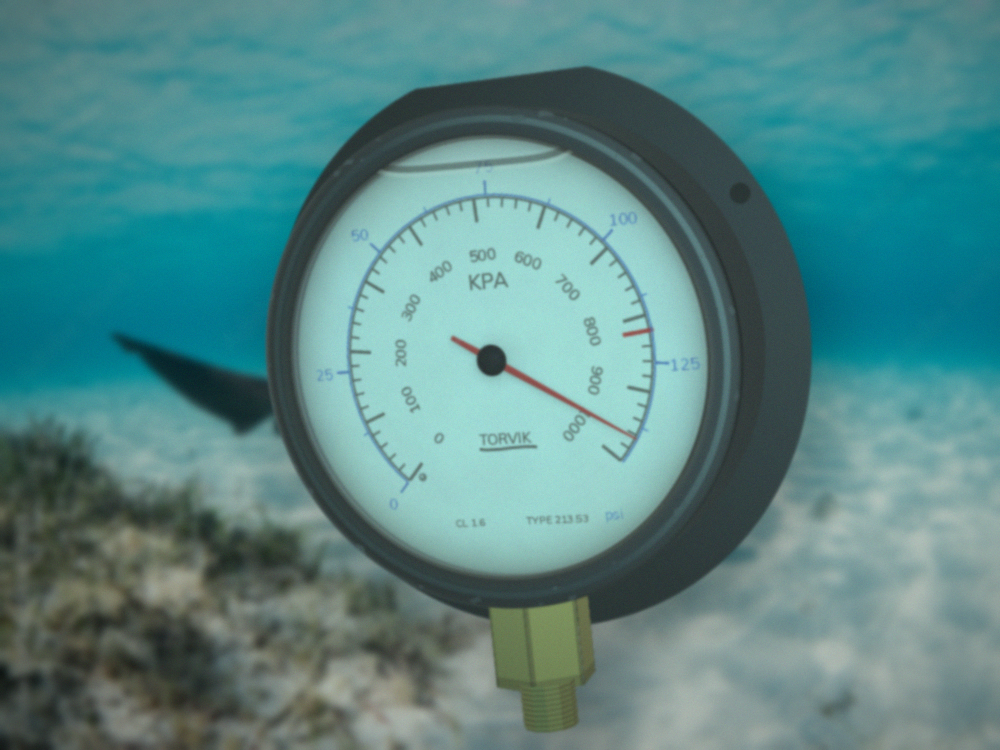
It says {"value": 960, "unit": "kPa"}
